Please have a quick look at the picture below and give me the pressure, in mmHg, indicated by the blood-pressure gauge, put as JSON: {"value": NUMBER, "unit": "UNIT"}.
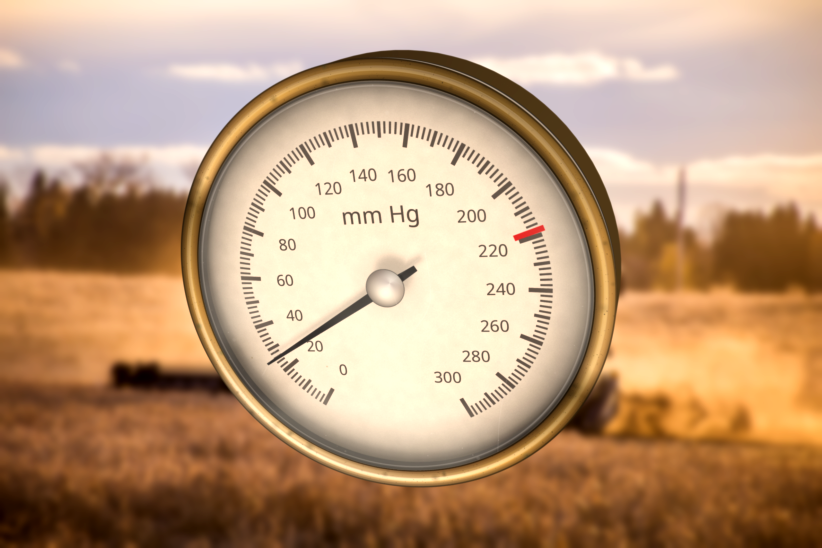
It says {"value": 26, "unit": "mmHg"}
